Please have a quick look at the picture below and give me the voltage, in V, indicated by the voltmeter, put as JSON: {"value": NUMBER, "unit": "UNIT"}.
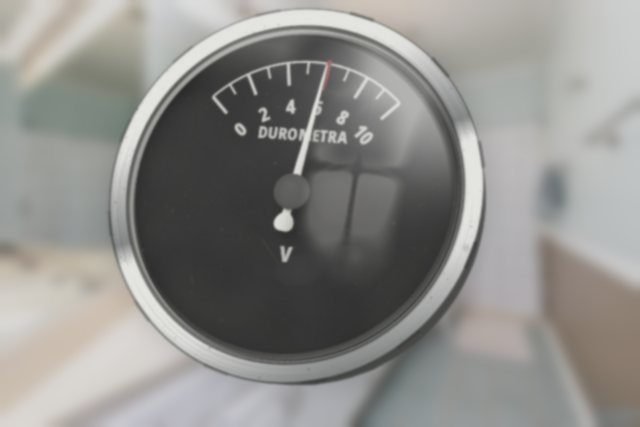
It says {"value": 6, "unit": "V"}
